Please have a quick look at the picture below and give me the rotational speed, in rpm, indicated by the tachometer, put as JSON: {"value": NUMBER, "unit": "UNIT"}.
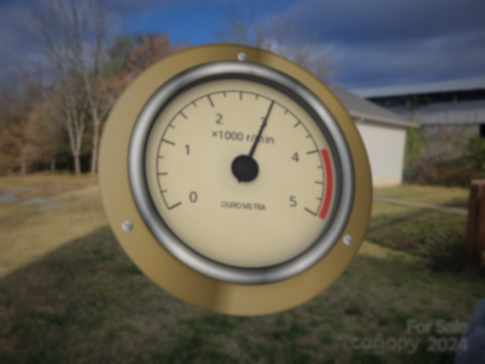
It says {"value": 3000, "unit": "rpm"}
